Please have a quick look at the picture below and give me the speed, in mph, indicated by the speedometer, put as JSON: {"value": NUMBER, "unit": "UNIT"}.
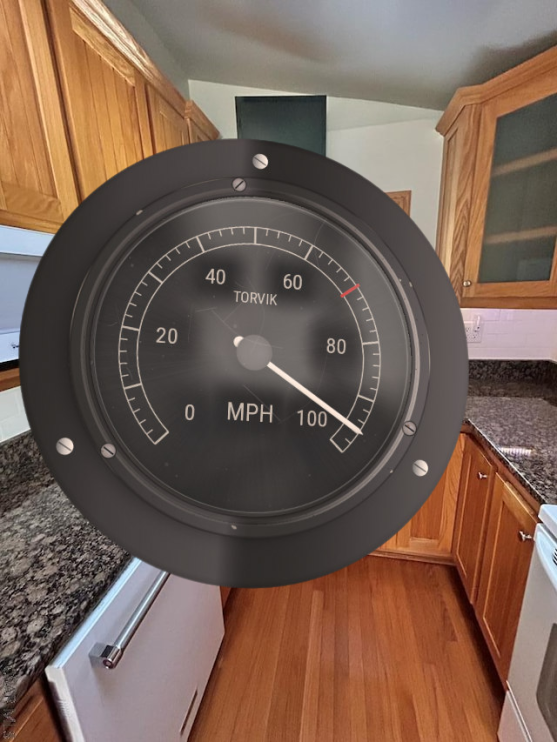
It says {"value": 96, "unit": "mph"}
